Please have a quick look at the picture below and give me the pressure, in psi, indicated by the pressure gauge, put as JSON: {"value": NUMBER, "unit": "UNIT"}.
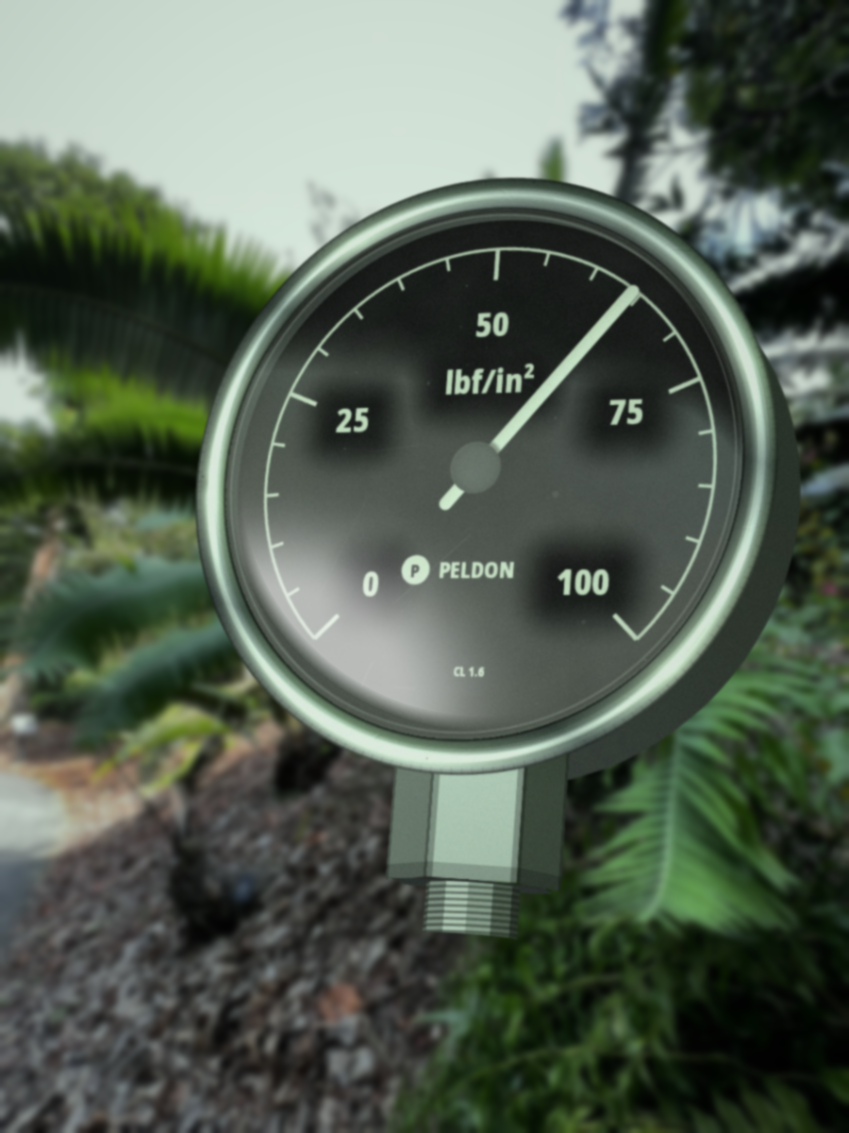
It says {"value": 65, "unit": "psi"}
